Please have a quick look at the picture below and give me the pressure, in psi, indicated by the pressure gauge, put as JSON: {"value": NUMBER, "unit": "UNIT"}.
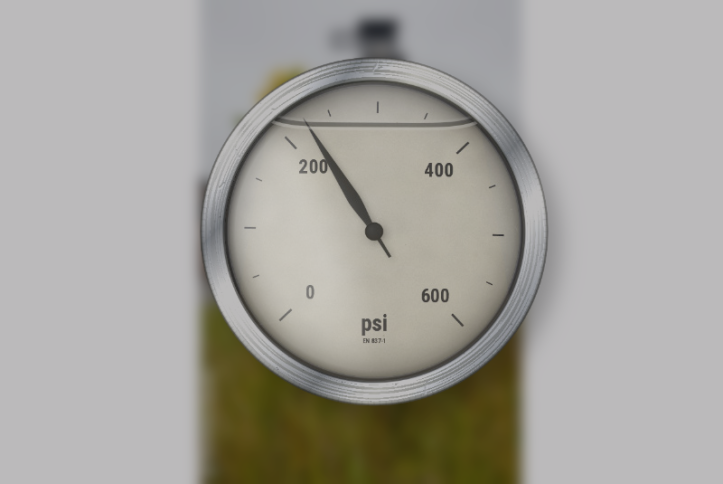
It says {"value": 225, "unit": "psi"}
